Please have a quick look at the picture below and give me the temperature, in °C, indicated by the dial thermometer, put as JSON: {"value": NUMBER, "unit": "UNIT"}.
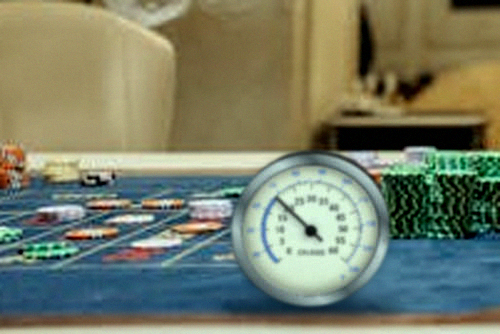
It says {"value": 20, "unit": "°C"}
